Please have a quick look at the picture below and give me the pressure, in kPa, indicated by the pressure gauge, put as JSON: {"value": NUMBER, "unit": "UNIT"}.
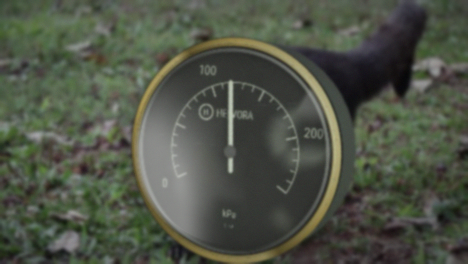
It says {"value": 120, "unit": "kPa"}
